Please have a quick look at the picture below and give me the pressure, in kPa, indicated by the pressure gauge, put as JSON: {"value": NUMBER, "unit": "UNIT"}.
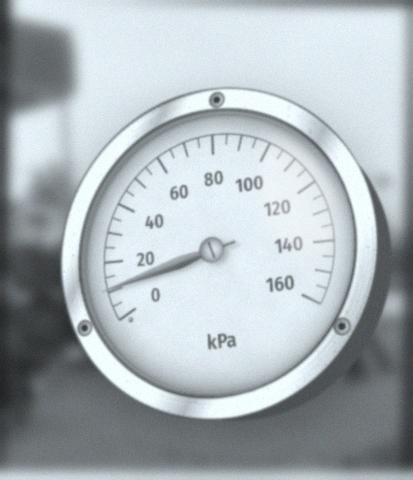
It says {"value": 10, "unit": "kPa"}
